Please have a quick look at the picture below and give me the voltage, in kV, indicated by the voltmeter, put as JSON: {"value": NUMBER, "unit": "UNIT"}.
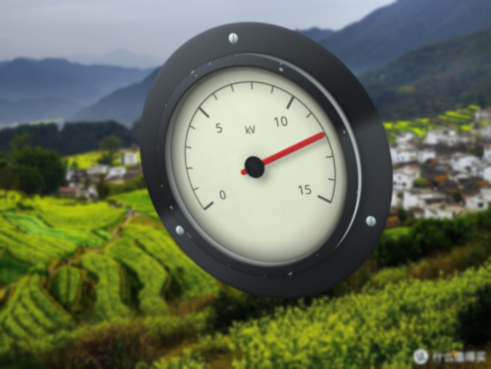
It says {"value": 12, "unit": "kV"}
